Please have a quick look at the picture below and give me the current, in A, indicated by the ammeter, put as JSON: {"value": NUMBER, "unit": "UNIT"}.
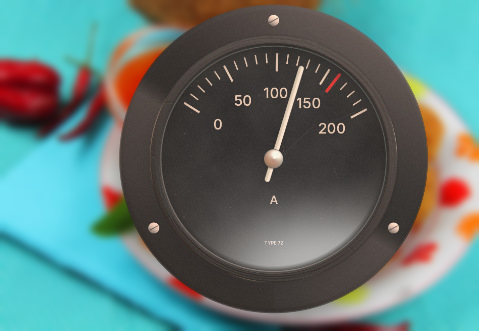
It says {"value": 125, "unit": "A"}
